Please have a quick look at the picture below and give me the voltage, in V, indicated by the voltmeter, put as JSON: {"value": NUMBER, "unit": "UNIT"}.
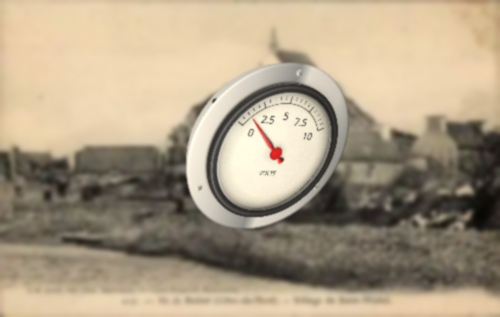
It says {"value": 1, "unit": "V"}
